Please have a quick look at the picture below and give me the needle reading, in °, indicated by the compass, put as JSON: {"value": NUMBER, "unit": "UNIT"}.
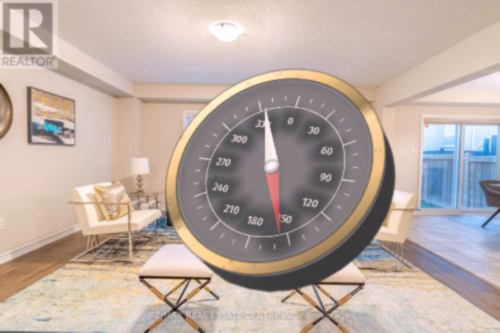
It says {"value": 155, "unit": "°"}
